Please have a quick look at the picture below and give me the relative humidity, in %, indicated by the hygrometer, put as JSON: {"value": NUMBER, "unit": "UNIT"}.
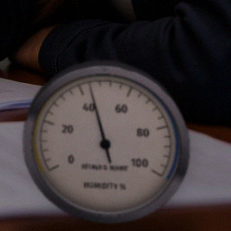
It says {"value": 44, "unit": "%"}
